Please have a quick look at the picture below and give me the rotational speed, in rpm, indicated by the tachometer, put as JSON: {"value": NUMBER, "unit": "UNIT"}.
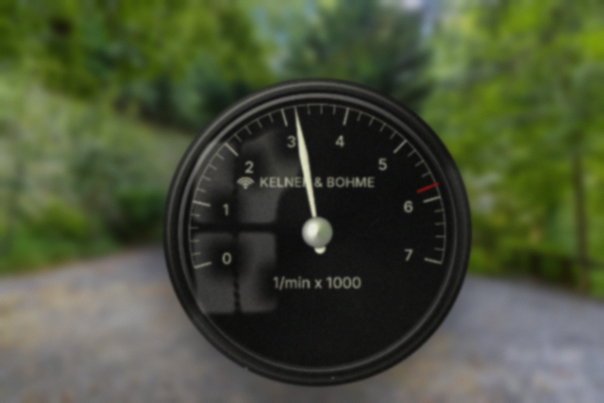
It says {"value": 3200, "unit": "rpm"}
